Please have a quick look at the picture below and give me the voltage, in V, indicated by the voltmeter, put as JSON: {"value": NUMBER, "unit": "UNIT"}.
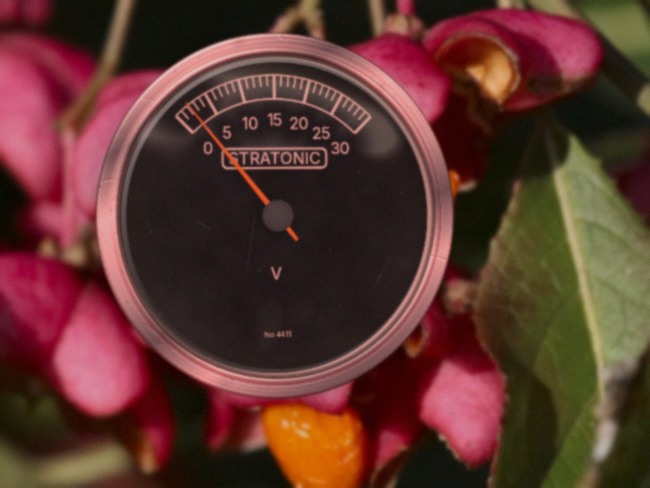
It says {"value": 2, "unit": "V"}
